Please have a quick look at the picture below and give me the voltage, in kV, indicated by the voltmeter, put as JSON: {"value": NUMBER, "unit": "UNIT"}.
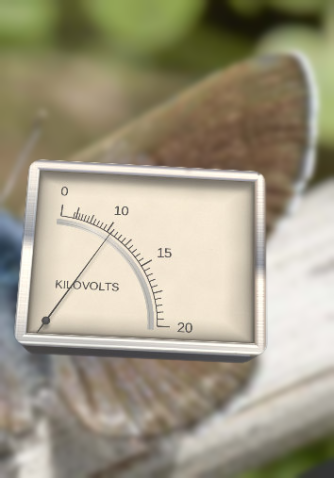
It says {"value": 10.5, "unit": "kV"}
